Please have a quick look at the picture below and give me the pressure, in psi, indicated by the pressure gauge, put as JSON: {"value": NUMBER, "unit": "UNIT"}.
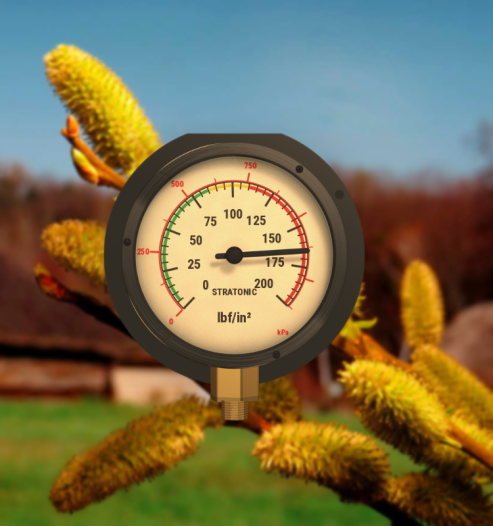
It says {"value": 165, "unit": "psi"}
